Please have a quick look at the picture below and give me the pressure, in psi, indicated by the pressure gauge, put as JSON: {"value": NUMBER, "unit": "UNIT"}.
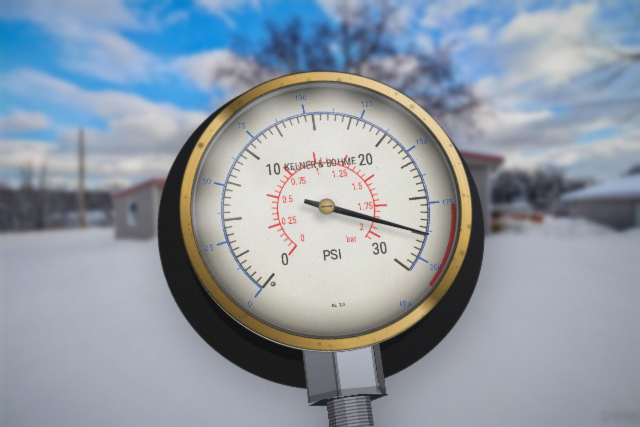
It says {"value": 27.5, "unit": "psi"}
